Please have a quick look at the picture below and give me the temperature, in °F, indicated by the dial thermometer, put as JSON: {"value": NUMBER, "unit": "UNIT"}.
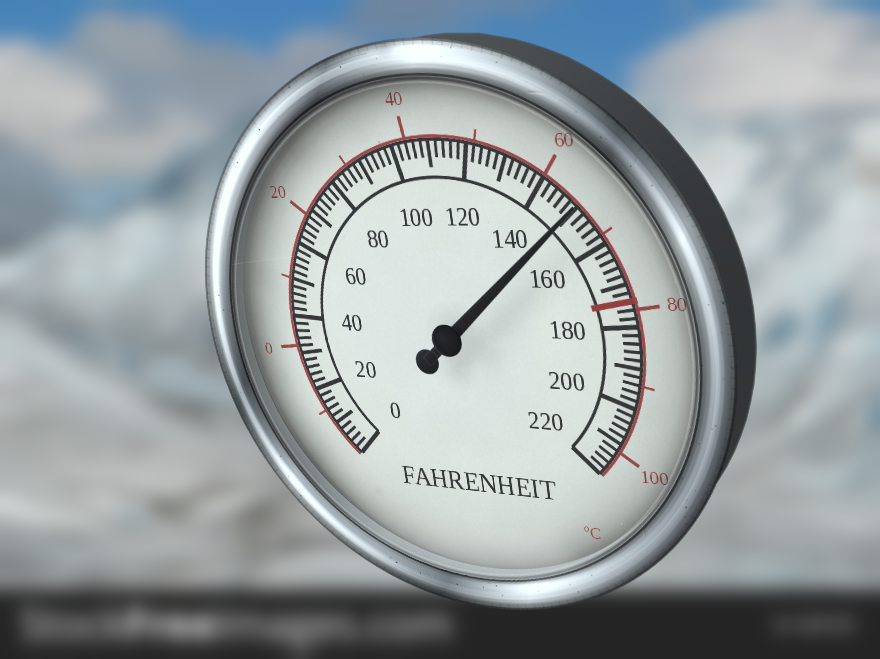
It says {"value": 150, "unit": "°F"}
